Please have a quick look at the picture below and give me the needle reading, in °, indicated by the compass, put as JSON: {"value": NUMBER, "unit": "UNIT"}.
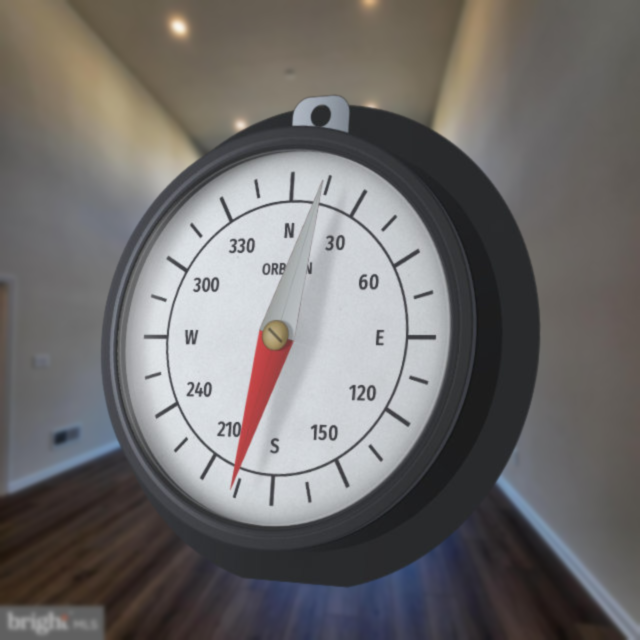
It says {"value": 195, "unit": "°"}
